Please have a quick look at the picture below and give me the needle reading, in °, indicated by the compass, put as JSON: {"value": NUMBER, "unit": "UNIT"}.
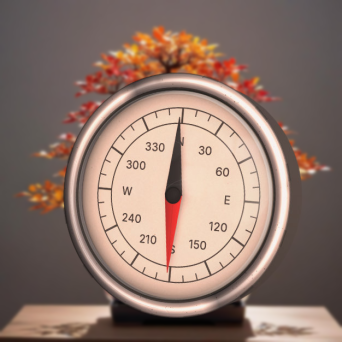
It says {"value": 180, "unit": "°"}
